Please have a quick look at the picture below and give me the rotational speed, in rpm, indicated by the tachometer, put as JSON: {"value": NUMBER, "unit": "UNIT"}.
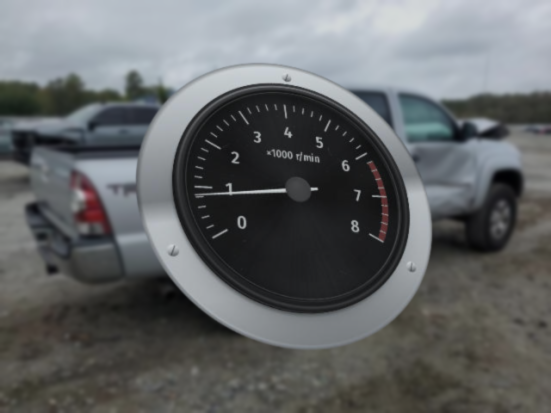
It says {"value": 800, "unit": "rpm"}
